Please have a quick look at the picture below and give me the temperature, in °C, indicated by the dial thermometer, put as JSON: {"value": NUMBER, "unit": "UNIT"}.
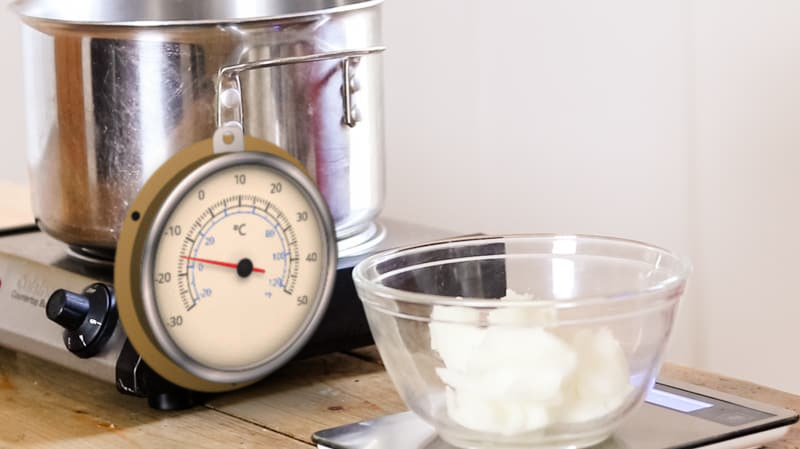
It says {"value": -15, "unit": "°C"}
